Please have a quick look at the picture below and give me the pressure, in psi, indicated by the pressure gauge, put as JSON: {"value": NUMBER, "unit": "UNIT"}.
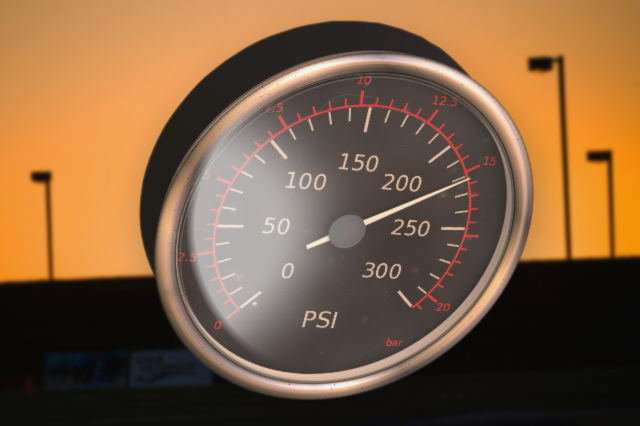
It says {"value": 220, "unit": "psi"}
